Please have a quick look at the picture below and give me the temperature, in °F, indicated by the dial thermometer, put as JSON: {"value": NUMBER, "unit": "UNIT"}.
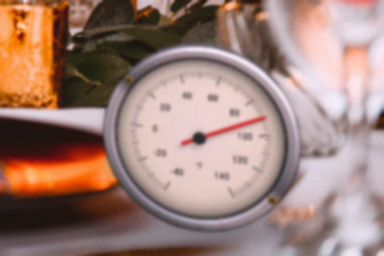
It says {"value": 90, "unit": "°F"}
